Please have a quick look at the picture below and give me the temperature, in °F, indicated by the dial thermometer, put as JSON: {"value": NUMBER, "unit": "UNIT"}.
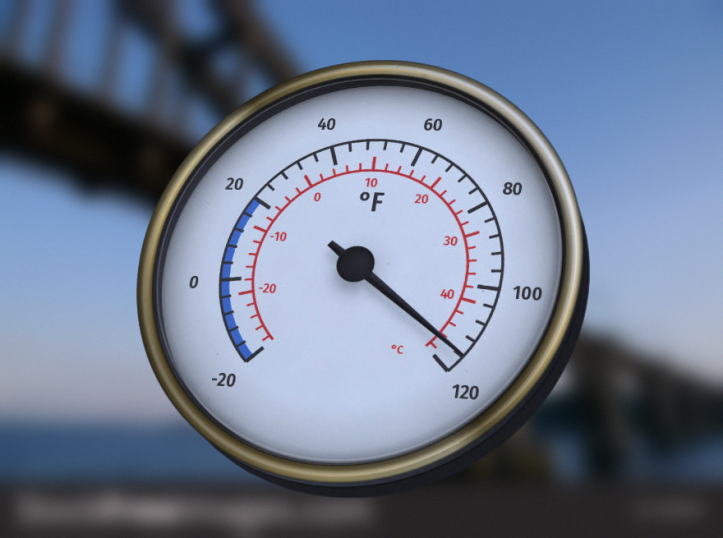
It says {"value": 116, "unit": "°F"}
